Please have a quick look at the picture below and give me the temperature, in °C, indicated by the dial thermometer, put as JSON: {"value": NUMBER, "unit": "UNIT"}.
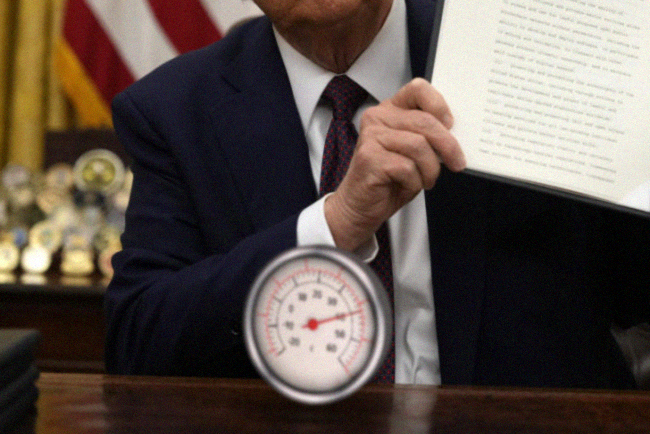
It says {"value": 40, "unit": "°C"}
